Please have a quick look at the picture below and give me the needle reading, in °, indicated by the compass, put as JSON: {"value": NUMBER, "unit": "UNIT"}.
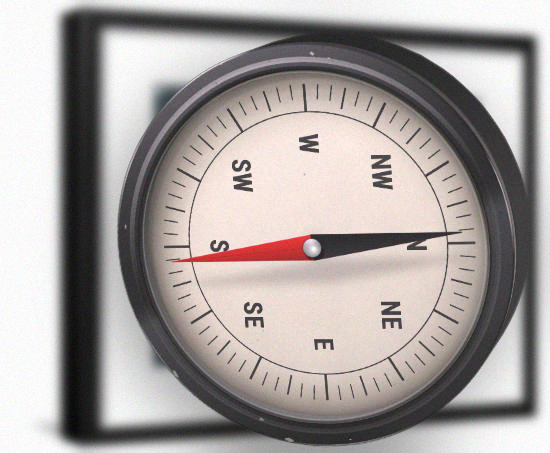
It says {"value": 175, "unit": "°"}
